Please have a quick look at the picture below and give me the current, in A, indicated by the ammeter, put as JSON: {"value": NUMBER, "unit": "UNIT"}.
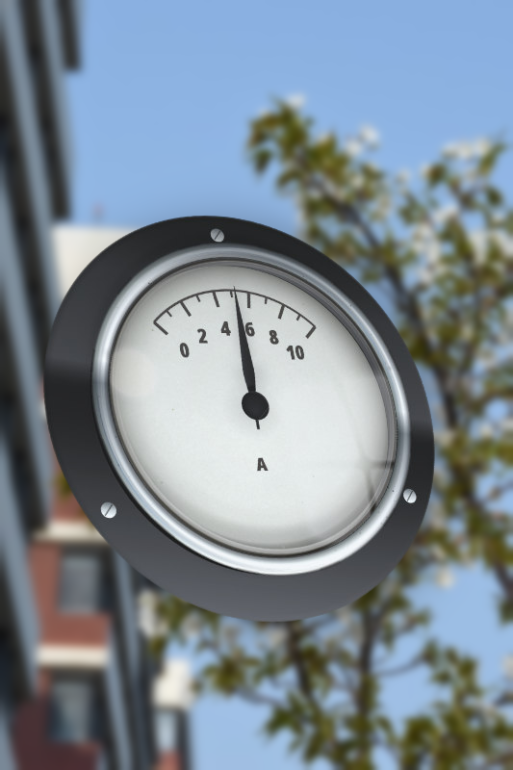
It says {"value": 5, "unit": "A"}
